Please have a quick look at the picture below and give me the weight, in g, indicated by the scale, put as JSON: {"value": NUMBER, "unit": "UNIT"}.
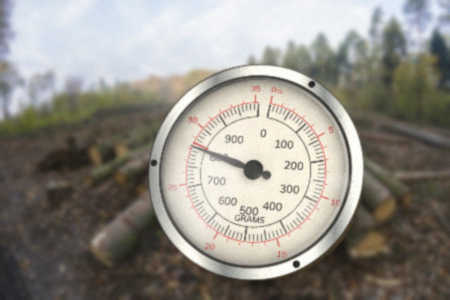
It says {"value": 800, "unit": "g"}
